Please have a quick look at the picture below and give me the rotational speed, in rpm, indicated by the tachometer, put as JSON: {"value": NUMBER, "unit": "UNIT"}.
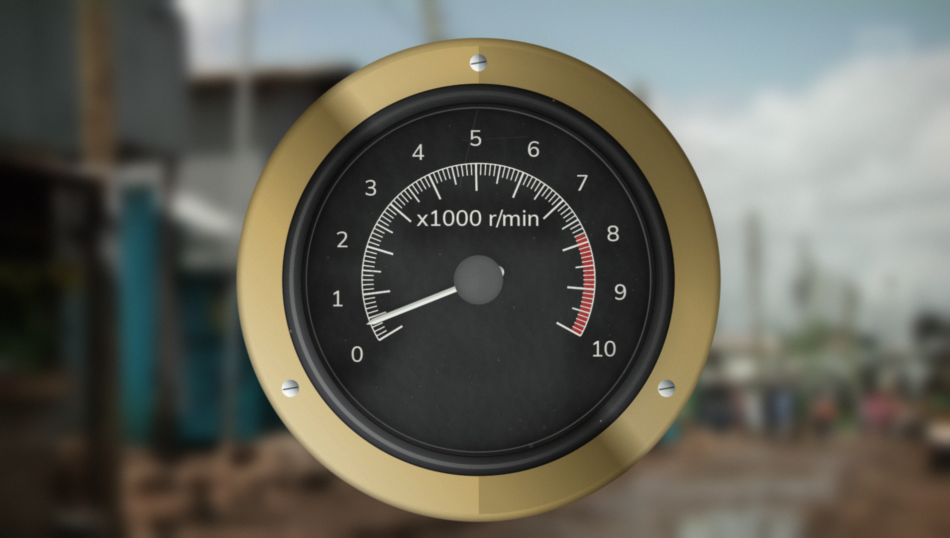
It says {"value": 400, "unit": "rpm"}
